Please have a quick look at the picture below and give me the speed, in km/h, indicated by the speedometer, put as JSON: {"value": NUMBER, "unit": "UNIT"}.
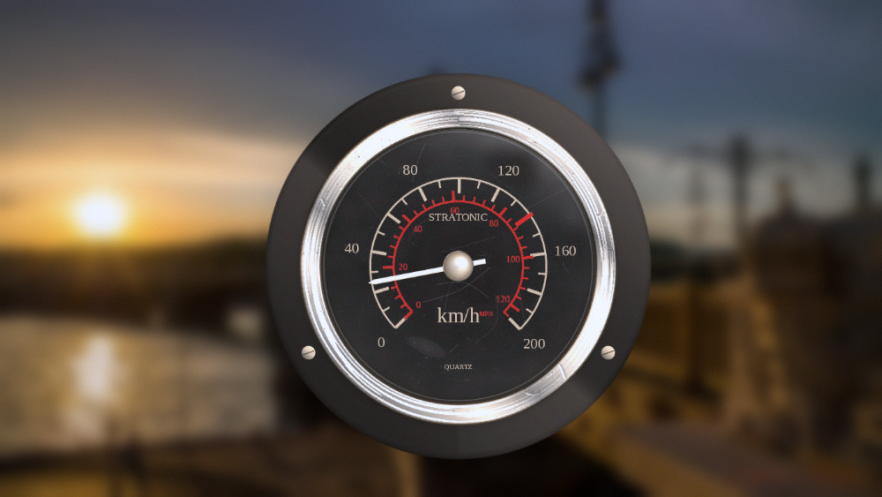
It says {"value": 25, "unit": "km/h"}
